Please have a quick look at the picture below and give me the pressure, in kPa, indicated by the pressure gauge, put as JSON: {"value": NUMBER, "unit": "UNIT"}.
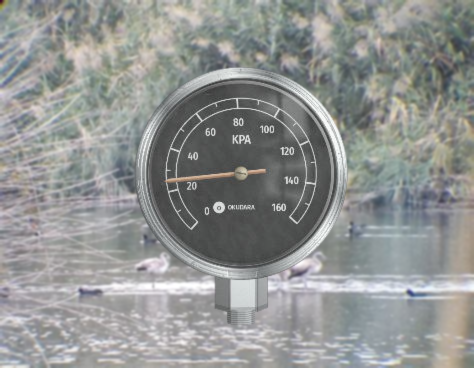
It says {"value": 25, "unit": "kPa"}
